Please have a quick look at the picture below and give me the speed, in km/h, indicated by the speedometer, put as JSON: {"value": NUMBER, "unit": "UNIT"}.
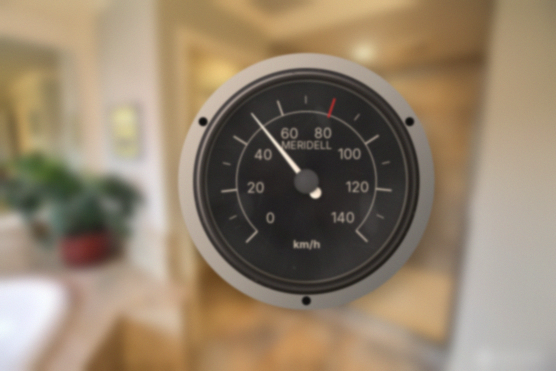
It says {"value": 50, "unit": "km/h"}
